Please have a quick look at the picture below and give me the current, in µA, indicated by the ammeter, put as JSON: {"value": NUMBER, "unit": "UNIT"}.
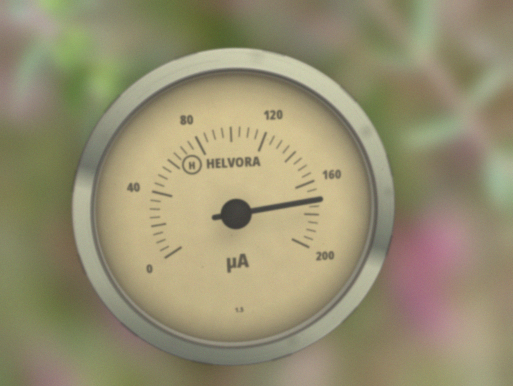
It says {"value": 170, "unit": "µA"}
